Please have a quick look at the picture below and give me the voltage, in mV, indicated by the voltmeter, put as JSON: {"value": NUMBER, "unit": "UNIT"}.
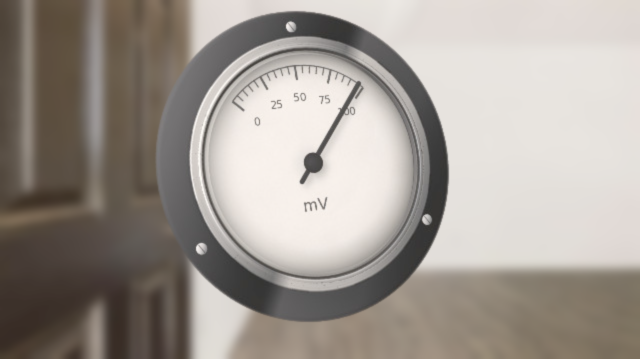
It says {"value": 95, "unit": "mV"}
